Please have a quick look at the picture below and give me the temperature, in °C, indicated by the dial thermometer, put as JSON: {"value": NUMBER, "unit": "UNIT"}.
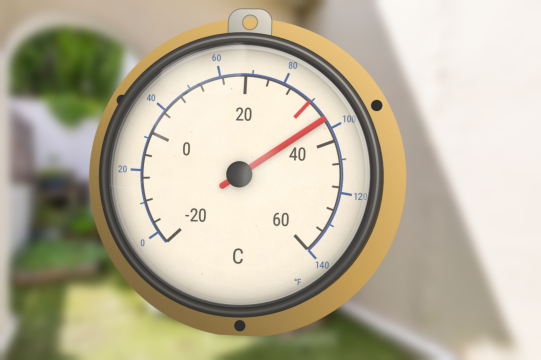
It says {"value": 36, "unit": "°C"}
